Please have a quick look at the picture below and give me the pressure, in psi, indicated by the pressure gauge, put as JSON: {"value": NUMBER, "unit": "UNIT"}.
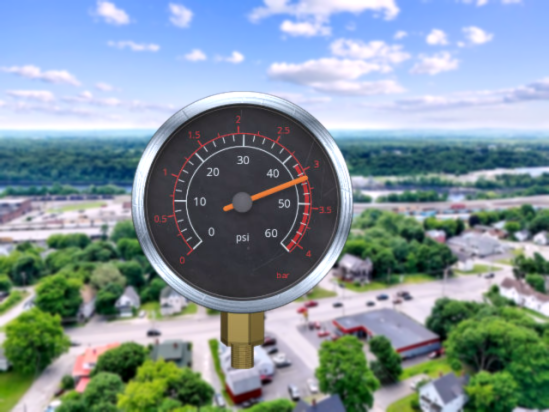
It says {"value": 45, "unit": "psi"}
